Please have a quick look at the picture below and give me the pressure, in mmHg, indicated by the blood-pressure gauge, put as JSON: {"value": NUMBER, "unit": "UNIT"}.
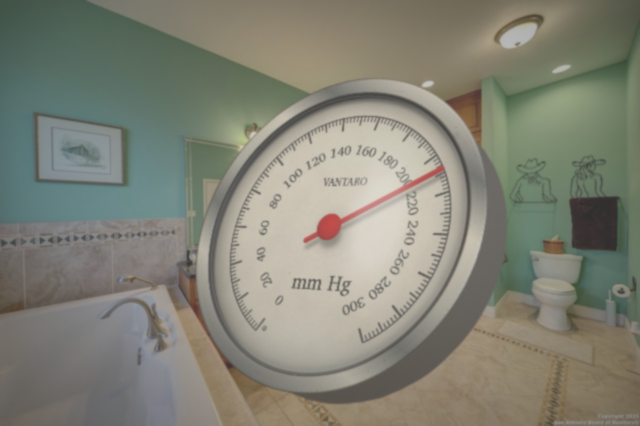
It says {"value": 210, "unit": "mmHg"}
